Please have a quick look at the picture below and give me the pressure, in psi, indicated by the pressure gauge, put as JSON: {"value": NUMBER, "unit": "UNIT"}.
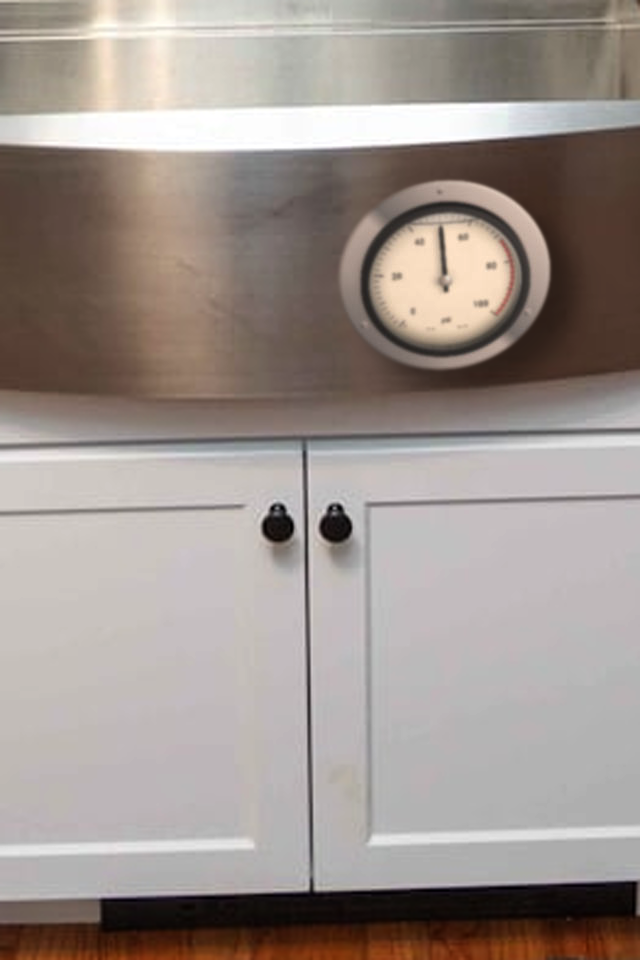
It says {"value": 50, "unit": "psi"}
